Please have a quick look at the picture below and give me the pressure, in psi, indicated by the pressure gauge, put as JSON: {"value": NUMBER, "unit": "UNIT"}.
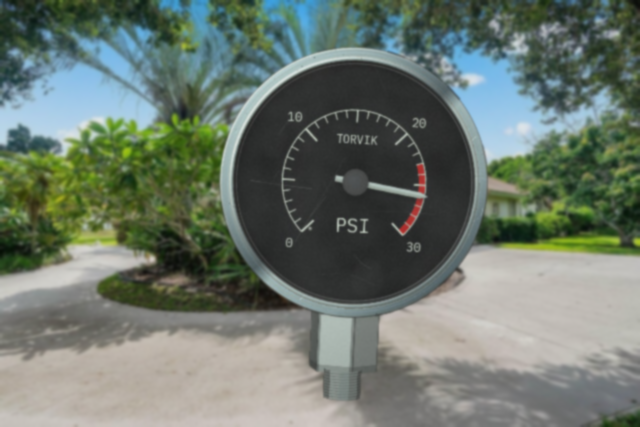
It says {"value": 26, "unit": "psi"}
